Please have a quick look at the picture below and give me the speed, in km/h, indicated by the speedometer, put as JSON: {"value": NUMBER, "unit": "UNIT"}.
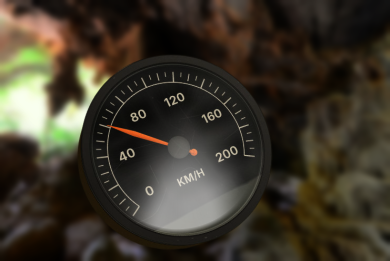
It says {"value": 60, "unit": "km/h"}
